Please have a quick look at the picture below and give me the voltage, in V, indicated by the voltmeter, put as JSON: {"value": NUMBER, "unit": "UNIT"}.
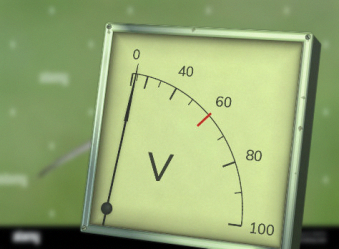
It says {"value": 10, "unit": "V"}
